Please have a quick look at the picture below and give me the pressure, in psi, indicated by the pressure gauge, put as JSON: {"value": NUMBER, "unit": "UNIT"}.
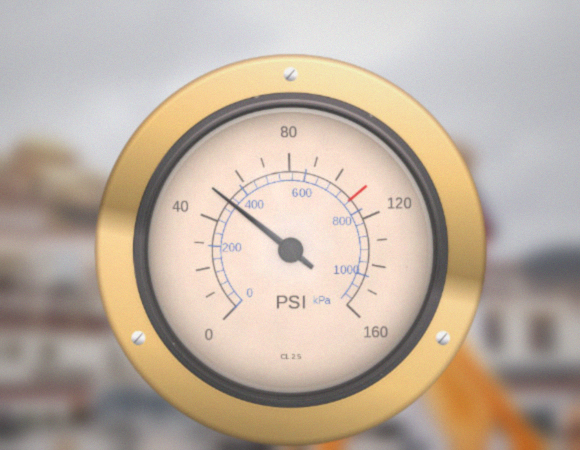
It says {"value": 50, "unit": "psi"}
